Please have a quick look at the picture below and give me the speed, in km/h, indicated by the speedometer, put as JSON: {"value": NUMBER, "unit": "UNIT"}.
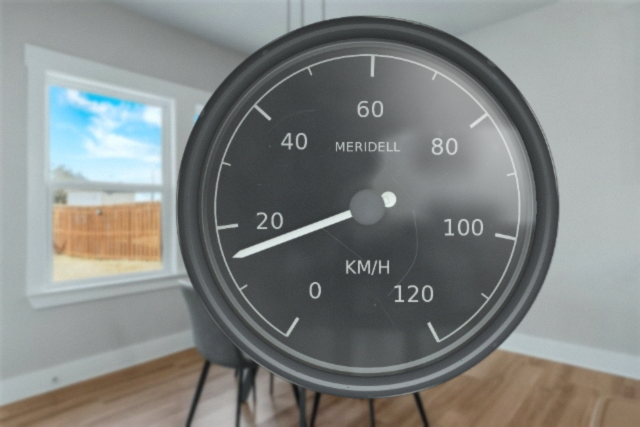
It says {"value": 15, "unit": "km/h"}
